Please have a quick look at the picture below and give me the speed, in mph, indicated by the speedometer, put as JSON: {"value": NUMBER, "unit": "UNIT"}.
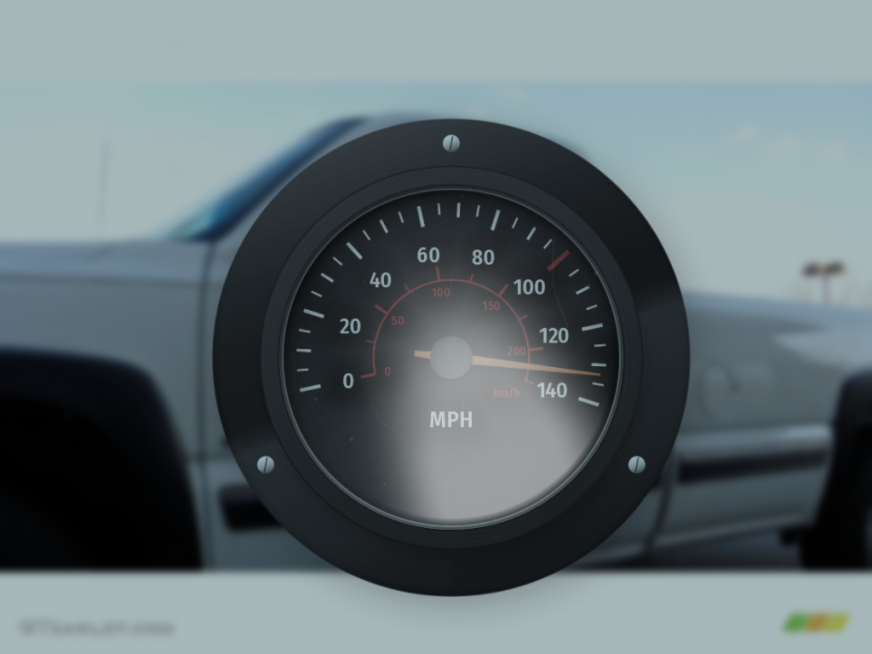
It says {"value": 132.5, "unit": "mph"}
